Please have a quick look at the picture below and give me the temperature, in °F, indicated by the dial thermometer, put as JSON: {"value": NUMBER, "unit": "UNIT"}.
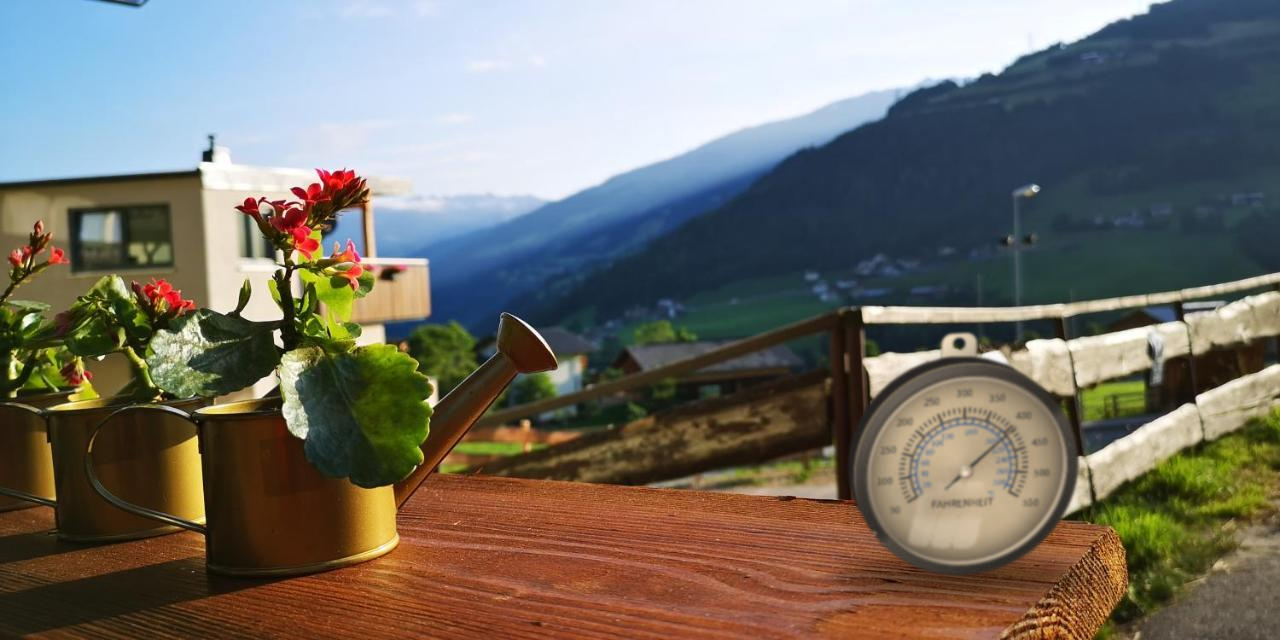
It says {"value": 400, "unit": "°F"}
